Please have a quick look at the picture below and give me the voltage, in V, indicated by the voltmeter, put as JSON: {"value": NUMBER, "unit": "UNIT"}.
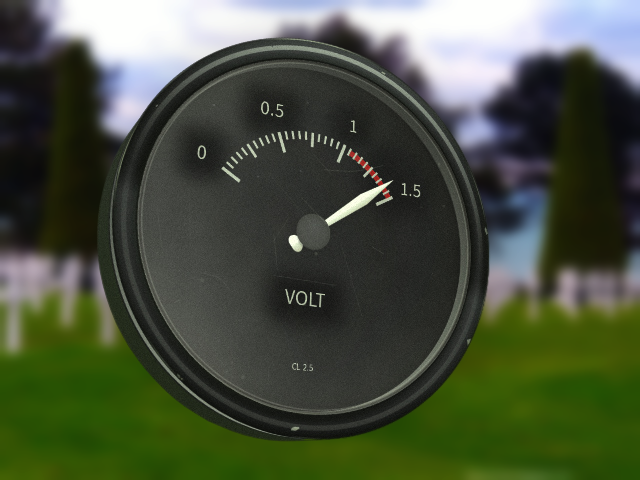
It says {"value": 1.4, "unit": "V"}
